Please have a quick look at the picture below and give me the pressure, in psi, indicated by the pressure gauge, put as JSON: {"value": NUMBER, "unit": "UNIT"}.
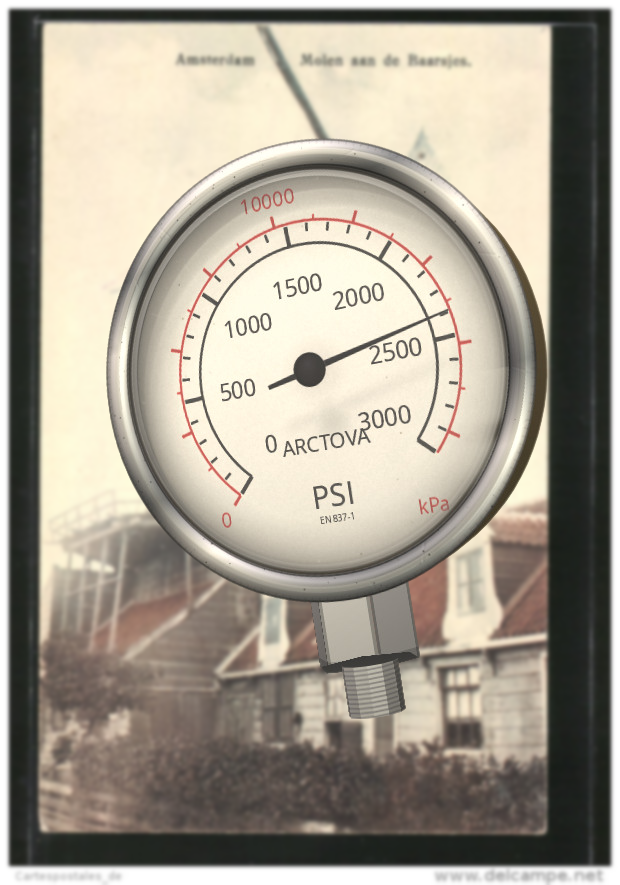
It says {"value": 2400, "unit": "psi"}
